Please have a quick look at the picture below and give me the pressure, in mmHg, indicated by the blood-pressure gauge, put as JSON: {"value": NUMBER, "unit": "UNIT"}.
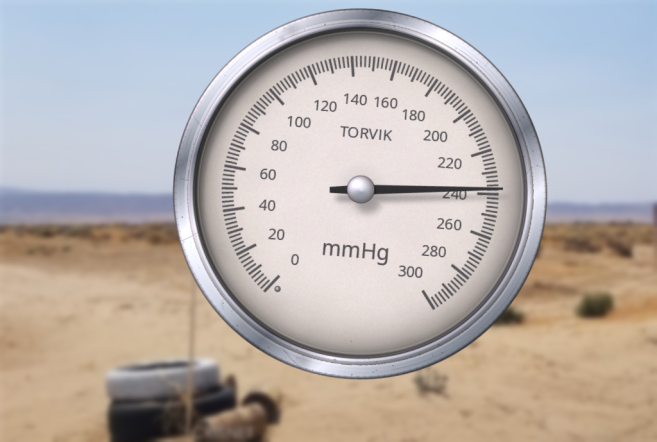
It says {"value": 238, "unit": "mmHg"}
